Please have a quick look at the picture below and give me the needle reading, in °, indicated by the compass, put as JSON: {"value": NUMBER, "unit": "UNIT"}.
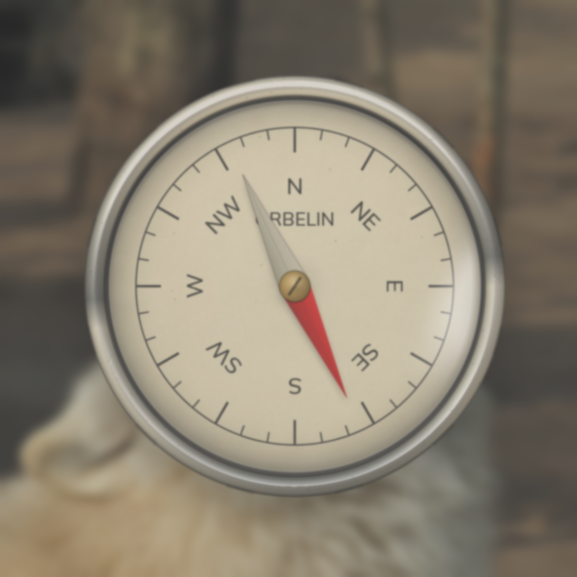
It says {"value": 155, "unit": "°"}
